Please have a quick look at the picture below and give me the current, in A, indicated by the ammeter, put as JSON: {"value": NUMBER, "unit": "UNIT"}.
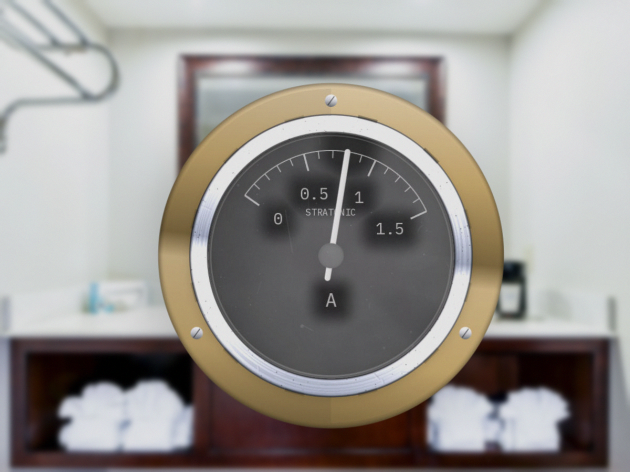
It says {"value": 0.8, "unit": "A"}
